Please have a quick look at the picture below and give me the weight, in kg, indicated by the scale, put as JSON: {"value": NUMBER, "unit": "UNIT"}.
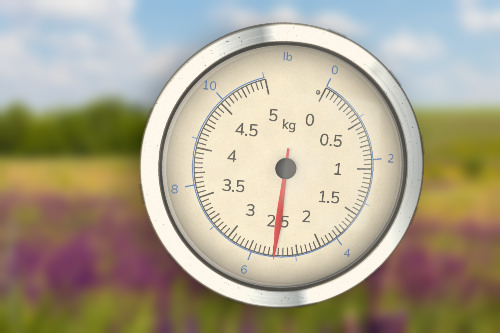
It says {"value": 2.5, "unit": "kg"}
